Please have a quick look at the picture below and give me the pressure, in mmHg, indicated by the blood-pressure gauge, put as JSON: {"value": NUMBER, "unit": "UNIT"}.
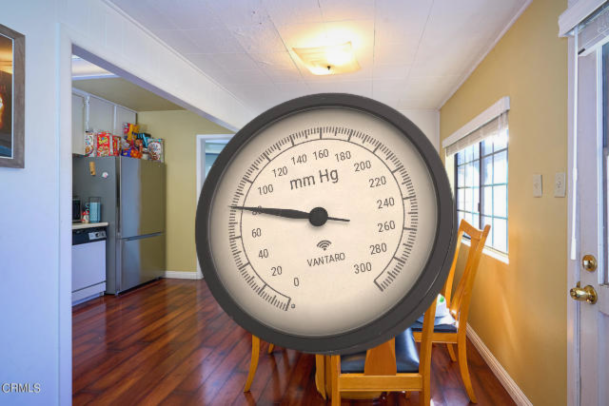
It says {"value": 80, "unit": "mmHg"}
